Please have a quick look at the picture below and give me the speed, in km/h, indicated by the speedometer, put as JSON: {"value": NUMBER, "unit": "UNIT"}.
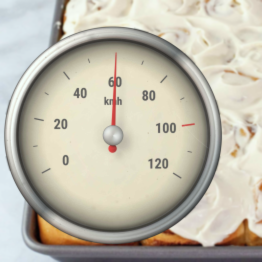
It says {"value": 60, "unit": "km/h"}
